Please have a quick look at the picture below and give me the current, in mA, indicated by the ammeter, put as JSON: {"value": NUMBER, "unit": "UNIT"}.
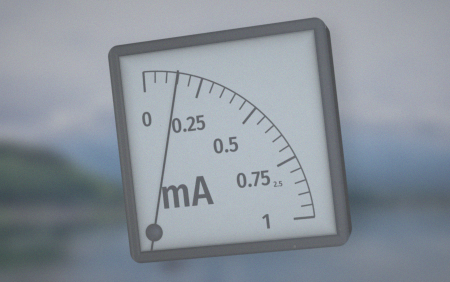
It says {"value": 0.15, "unit": "mA"}
